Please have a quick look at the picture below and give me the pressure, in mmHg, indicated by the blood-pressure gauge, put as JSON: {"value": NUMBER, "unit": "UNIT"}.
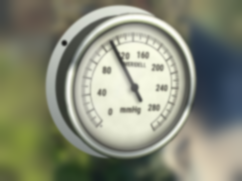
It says {"value": 110, "unit": "mmHg"}
